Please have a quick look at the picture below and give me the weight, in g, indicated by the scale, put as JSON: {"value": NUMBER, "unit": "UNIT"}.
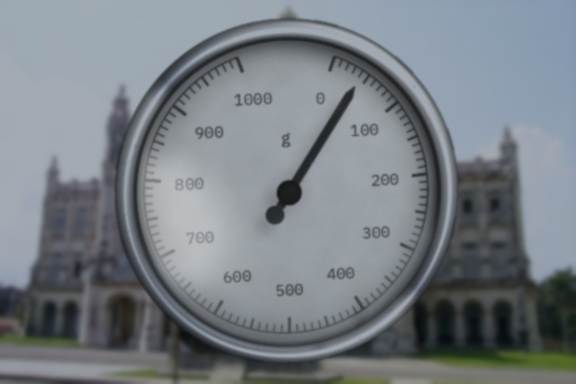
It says {"value": 40, "unit": "g"}
